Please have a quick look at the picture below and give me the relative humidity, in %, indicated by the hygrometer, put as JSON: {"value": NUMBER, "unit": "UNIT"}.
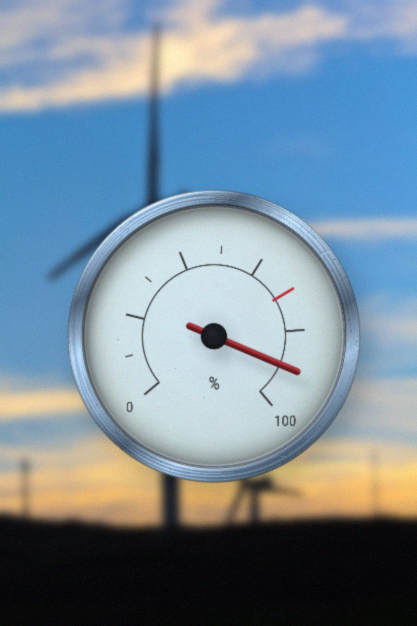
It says {"value": 90, "unit": "%"}
